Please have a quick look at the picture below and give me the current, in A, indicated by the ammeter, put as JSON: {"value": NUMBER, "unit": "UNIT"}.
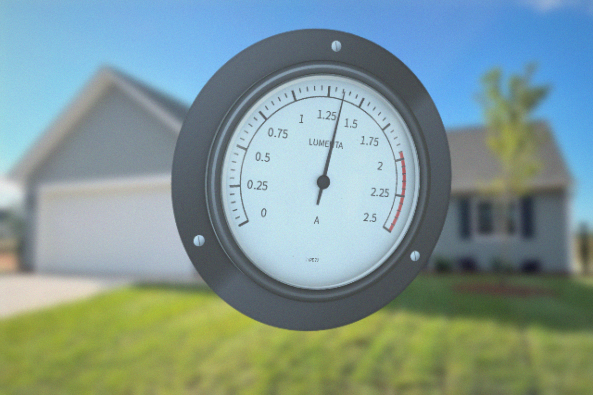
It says {"value": 1.35, "unit": "A"}
